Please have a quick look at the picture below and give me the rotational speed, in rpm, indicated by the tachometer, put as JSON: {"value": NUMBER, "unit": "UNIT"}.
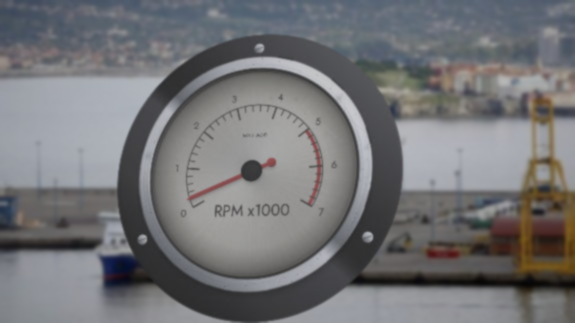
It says {"value": 200, "unit": "rpm"}
